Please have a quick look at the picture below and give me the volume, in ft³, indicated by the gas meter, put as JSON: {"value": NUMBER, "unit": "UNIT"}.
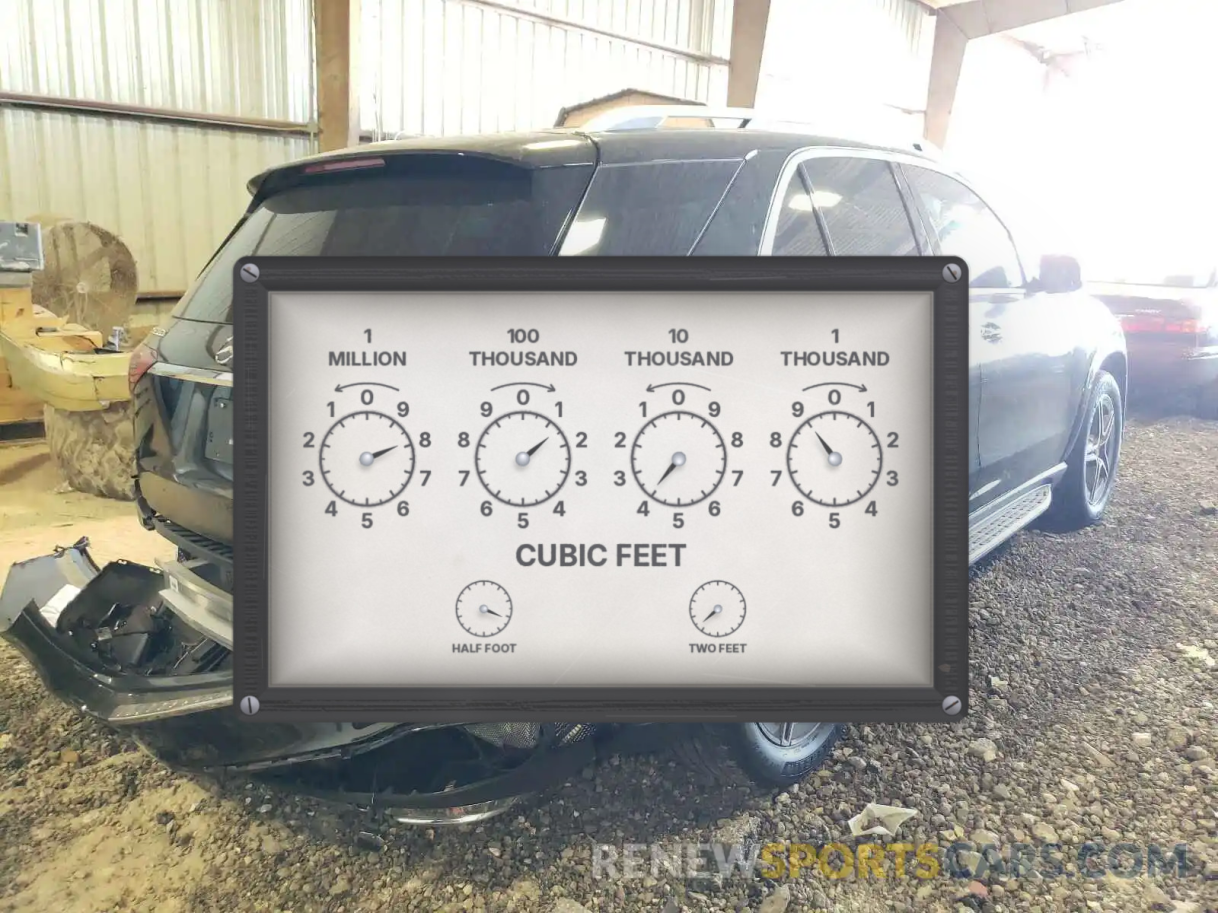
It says {"value": 813900, "unit": "ft³"}
